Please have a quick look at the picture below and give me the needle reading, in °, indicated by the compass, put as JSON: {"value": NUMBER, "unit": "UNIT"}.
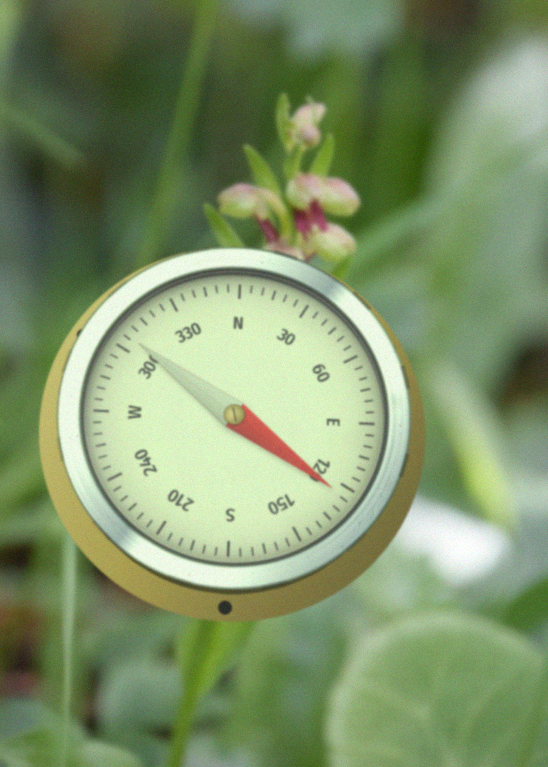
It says {"value": 125, "unit": "°"}
